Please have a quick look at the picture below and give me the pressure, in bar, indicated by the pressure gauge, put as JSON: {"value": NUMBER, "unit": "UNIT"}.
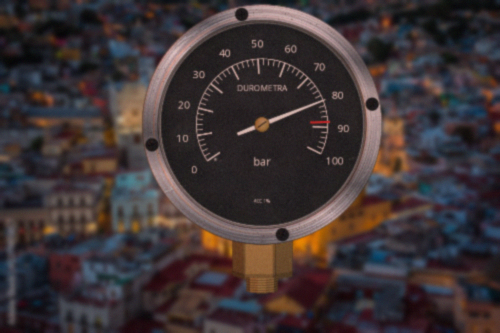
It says {"value": 80, "unit": "bar"}
